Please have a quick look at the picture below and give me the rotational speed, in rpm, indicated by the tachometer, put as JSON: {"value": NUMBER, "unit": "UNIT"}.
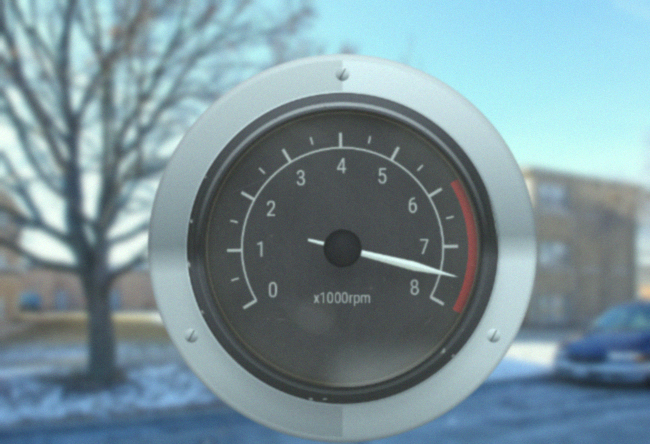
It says {"value": 7500, "unit": "rpm"}
